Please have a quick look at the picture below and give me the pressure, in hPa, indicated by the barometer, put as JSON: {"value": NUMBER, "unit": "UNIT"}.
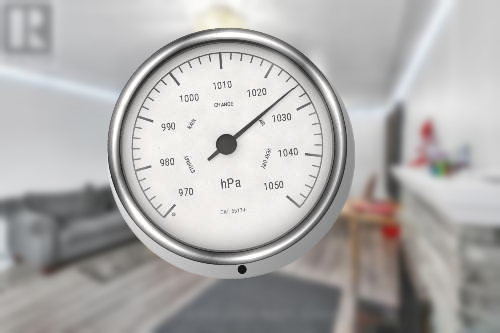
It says {"value": 1026, "unit": "hPa"}
